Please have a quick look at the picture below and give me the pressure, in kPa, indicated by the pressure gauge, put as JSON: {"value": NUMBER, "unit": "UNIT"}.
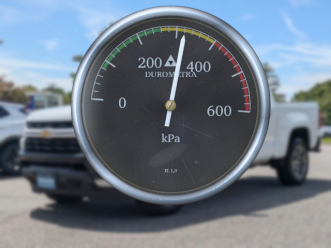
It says {"value": 320, "unit": "kPa"}
